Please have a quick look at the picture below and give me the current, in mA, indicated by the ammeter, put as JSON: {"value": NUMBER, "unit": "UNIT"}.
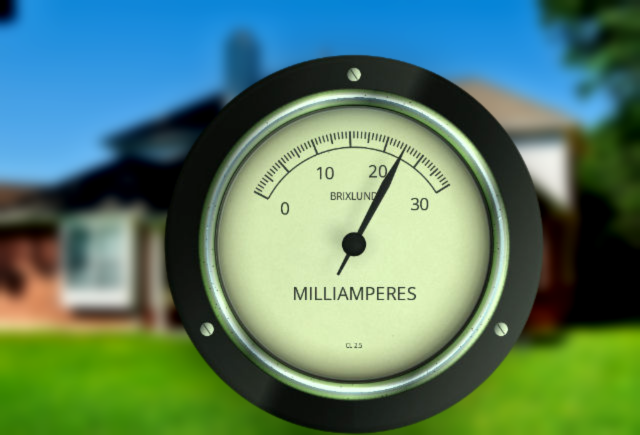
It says {"value": 22.5, "unit": "mA"}
